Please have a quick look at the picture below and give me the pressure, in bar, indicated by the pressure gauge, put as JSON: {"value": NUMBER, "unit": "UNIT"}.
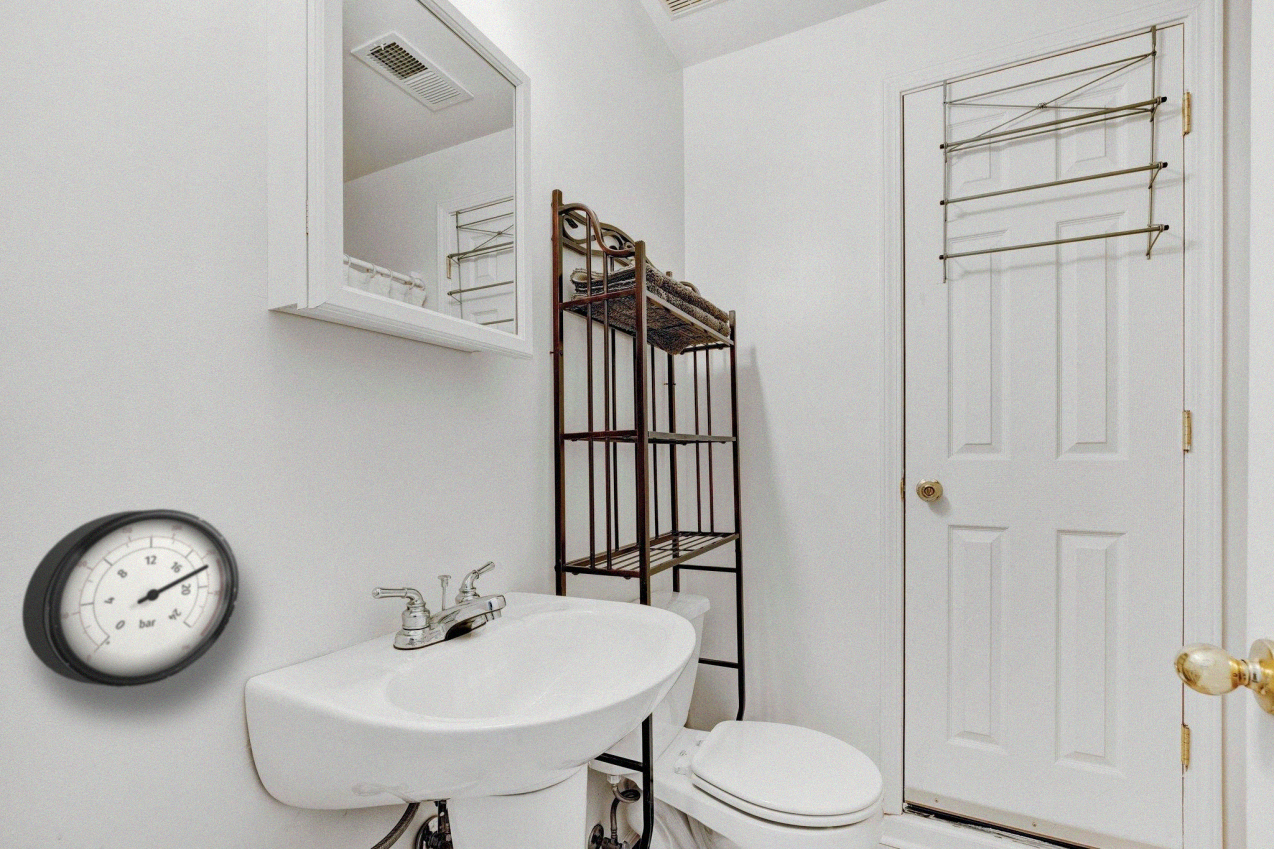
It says {"value": 18, "unit": "bar"}
